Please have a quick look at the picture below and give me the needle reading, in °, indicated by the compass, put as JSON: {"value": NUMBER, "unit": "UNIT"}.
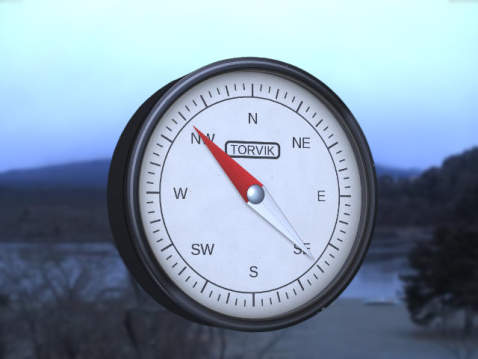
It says {"value": 315, "unit": "°"}
